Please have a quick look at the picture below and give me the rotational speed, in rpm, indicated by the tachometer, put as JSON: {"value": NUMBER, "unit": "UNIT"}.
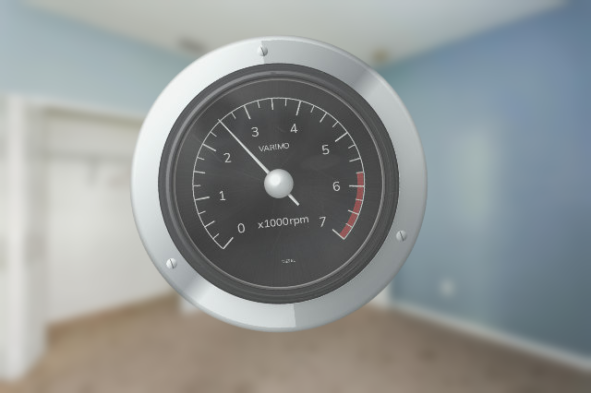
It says {"value": 2500, "unit": "rpm"}
